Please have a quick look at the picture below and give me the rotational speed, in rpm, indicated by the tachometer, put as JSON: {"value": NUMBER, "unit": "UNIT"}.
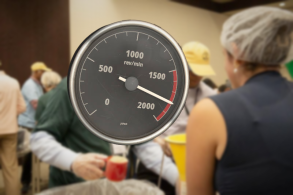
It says {"value": 1800, "unit": "rpm"}
